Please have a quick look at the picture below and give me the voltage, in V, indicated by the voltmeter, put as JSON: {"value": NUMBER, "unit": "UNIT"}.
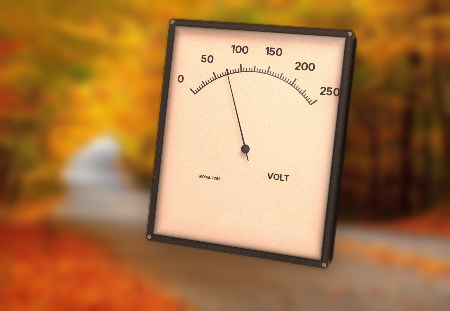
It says {"value": 75, "unit": "V"}
